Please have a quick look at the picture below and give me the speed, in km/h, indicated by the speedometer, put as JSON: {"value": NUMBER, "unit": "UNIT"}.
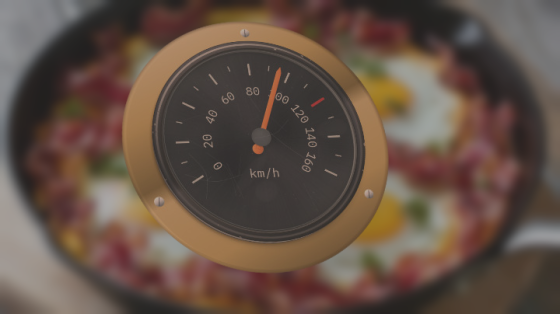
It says {"value": 95, "unit": "km/h"}
